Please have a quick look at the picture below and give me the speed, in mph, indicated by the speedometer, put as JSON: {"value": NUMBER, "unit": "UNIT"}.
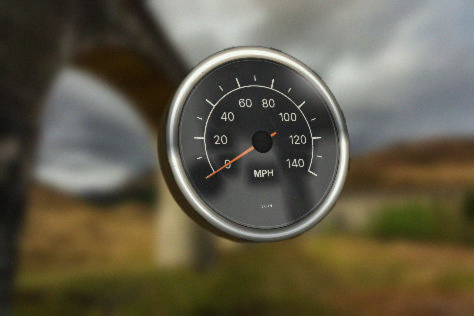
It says {"value": 0, "unit": "mph"}
